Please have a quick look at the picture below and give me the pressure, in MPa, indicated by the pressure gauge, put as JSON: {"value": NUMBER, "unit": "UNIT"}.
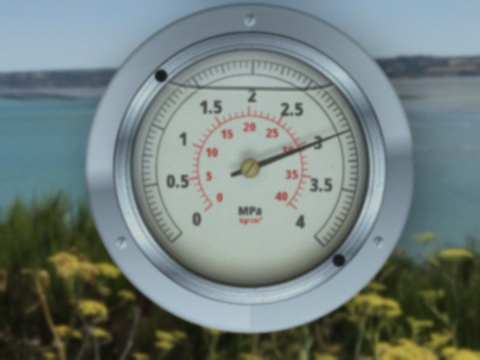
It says {"value": 3, "unit": "MPa"}
